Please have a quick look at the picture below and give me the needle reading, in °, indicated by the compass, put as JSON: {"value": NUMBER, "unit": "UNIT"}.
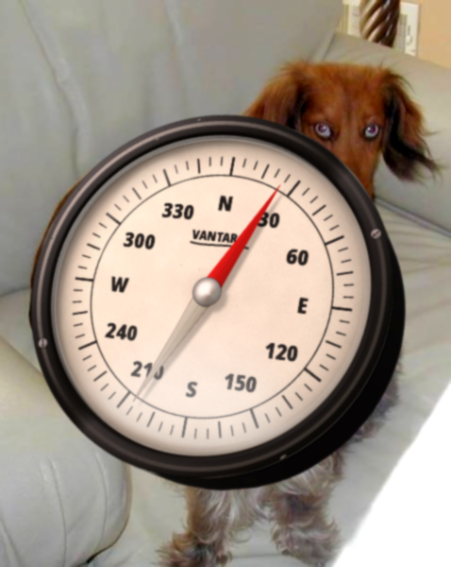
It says {"value": 25, "unit": "°"}
